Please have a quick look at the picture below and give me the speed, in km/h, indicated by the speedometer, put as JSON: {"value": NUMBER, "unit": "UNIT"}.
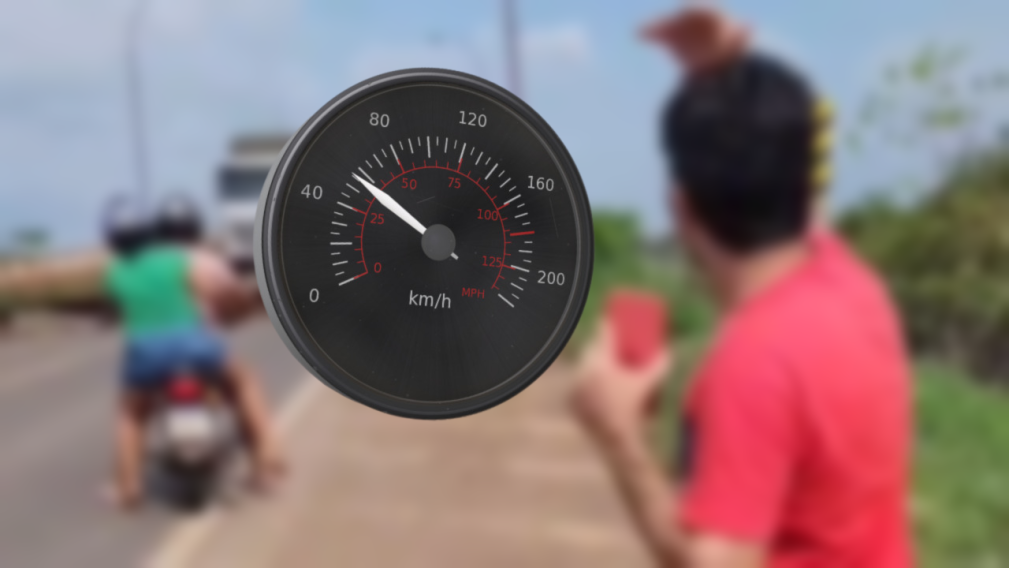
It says {"value": 55, "unit": "km/h"}
